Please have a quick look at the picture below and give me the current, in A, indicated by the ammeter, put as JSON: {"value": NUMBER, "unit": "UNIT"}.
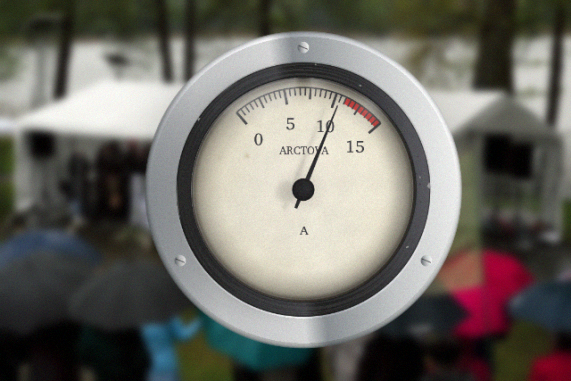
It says {"value": 10.5, "unit": "A"}
